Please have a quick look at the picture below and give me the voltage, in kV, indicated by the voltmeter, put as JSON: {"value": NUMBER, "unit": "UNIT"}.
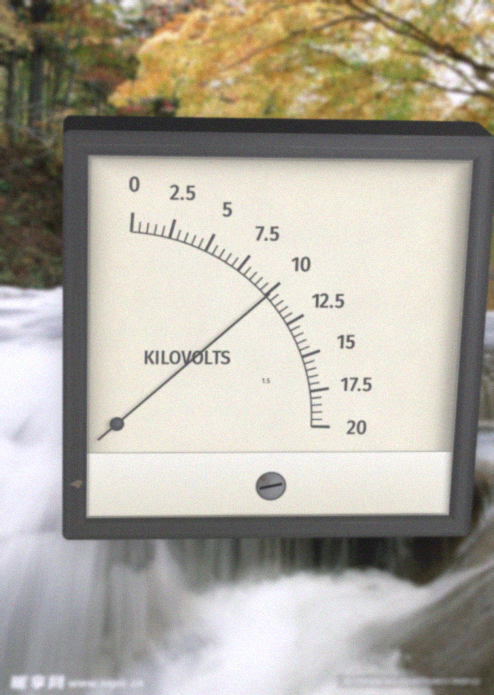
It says {"value": 10, "unit": "kV"}
